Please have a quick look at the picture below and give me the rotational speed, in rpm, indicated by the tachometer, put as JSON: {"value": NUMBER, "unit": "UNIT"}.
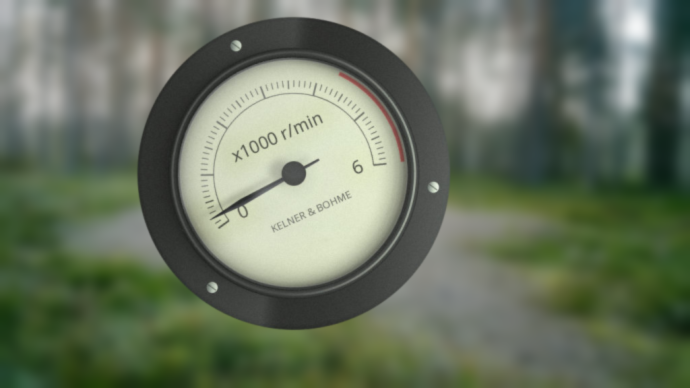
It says {"value": 200, "unit": "rpm"}
